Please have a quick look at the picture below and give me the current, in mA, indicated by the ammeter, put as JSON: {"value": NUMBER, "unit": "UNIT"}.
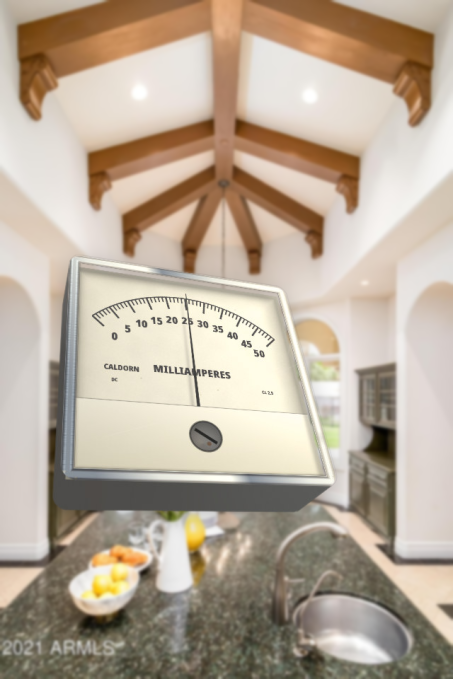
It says {"value": 25, "unit": "mA"}
